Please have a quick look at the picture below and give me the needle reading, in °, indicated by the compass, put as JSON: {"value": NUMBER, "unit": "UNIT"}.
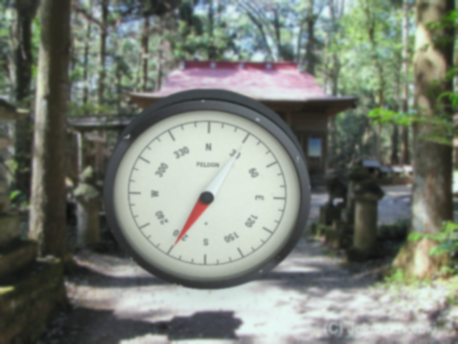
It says {"value": 210, "unit": "°"}
